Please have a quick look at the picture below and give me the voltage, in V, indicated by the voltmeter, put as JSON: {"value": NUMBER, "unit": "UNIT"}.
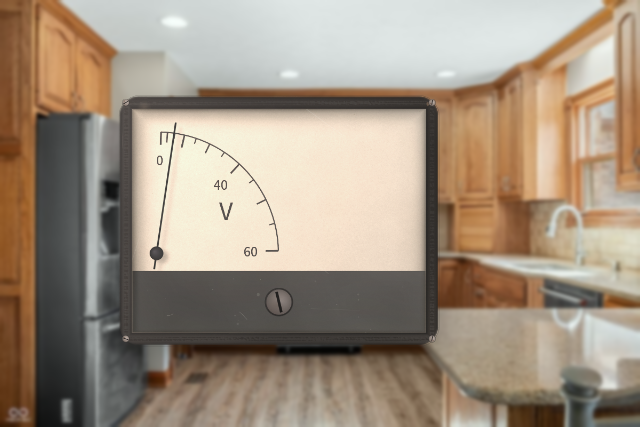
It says {"value": 15, "unit": "V"}
